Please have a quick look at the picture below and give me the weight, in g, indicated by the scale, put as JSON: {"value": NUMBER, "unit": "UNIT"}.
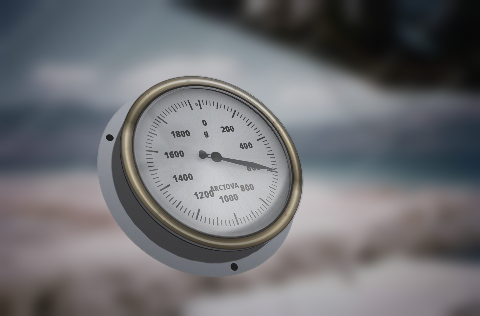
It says {"value": 600, "unit": "g"}
